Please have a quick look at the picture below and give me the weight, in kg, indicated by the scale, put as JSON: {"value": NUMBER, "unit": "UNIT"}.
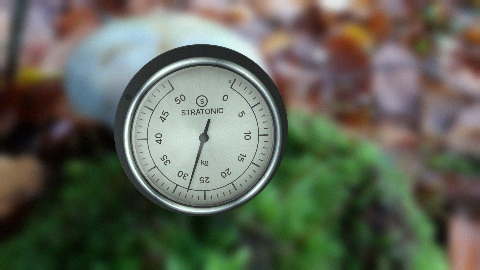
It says {"value": 28, "unit": "kg"}
